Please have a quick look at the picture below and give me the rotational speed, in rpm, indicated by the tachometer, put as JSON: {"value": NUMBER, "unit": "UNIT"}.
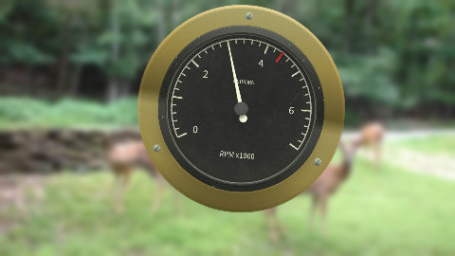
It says {"value": 3000, "unit": "rpm"}
